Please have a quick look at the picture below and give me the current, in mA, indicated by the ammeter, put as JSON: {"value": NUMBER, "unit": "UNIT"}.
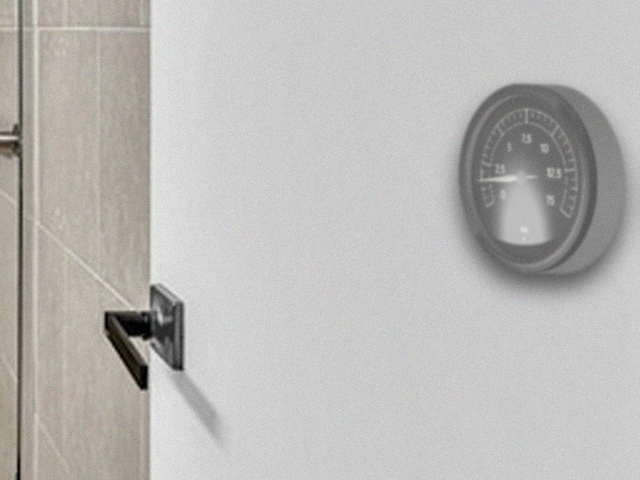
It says {"value": 1.5, "unit": "mA"}
